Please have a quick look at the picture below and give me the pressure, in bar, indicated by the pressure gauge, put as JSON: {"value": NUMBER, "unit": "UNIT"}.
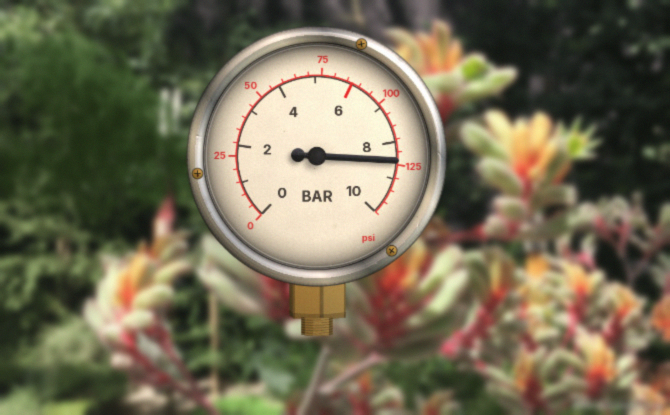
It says {"value": 8.5, "unit": "bar"}
